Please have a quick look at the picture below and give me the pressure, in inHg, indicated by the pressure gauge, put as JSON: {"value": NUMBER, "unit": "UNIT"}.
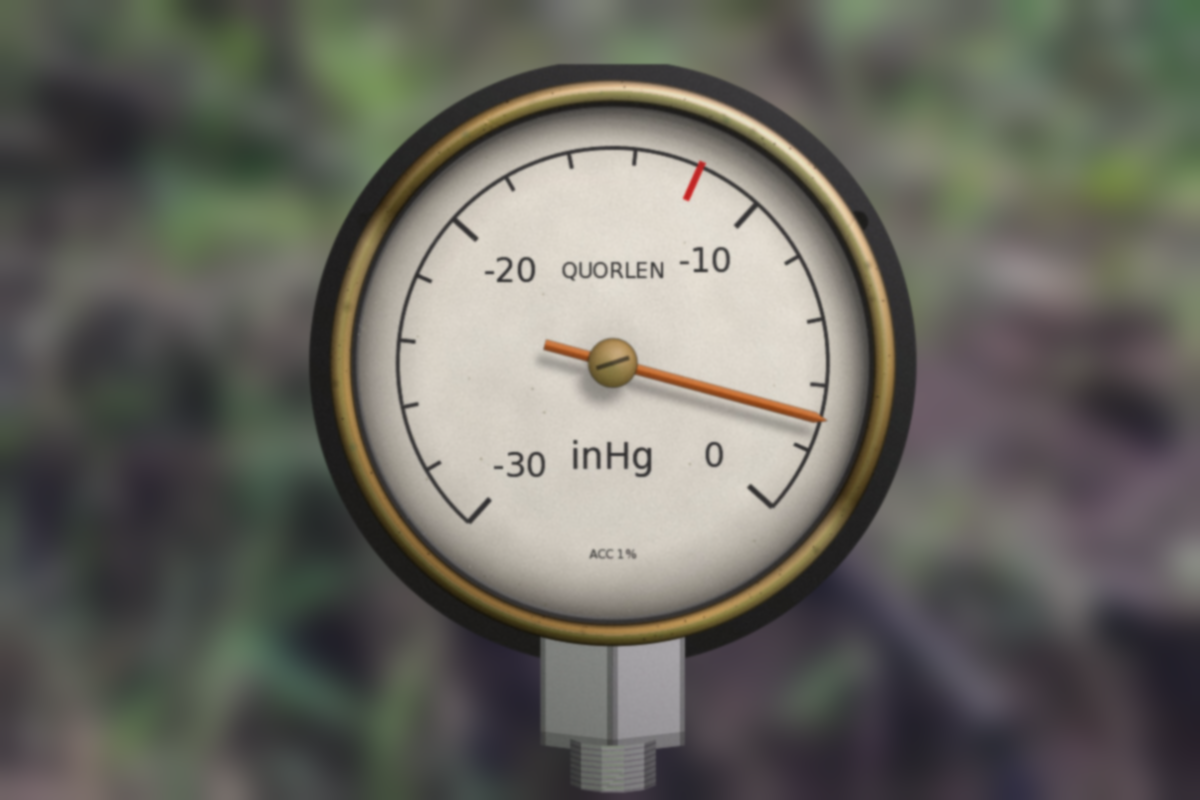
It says {"value": -3, "unit": "inHg"}
